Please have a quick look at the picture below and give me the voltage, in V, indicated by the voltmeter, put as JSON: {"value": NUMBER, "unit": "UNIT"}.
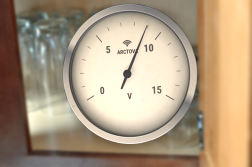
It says {"value": 9, "unit": "V"}
